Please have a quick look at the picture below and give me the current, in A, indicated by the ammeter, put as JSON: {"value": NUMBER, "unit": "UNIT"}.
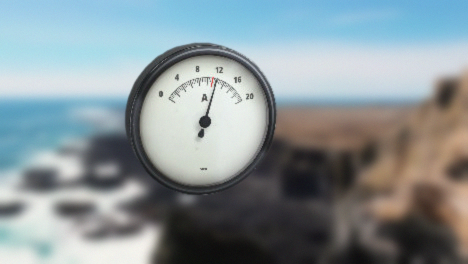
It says {"value": 12, "unit": "A"}
